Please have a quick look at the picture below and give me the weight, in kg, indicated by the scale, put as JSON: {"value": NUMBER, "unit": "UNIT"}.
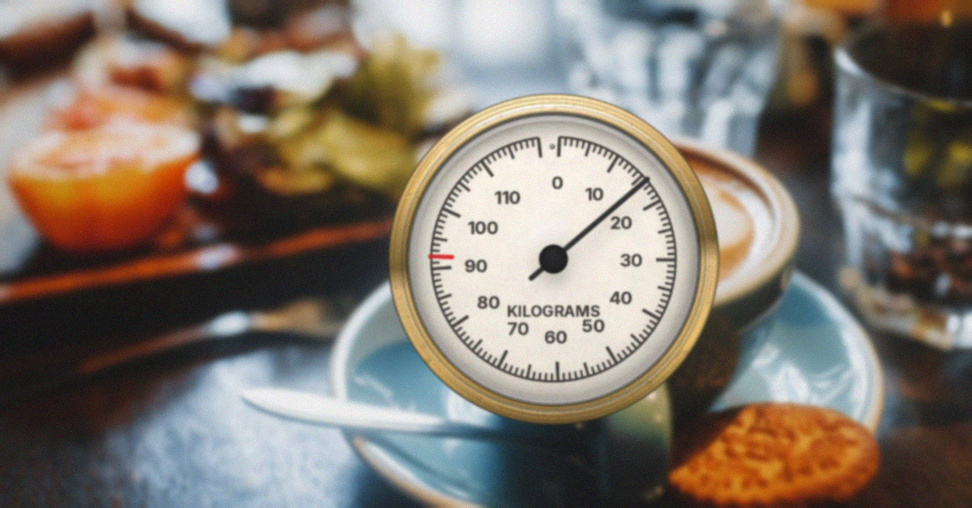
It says {"value": 16, "unit": "kg"}
